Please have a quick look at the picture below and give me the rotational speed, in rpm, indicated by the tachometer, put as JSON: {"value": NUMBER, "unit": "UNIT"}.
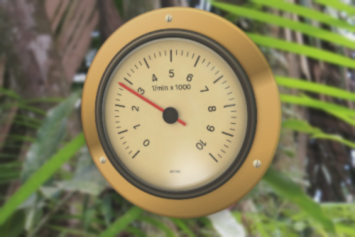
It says {"value": 2800, "unit": "rpm"}
